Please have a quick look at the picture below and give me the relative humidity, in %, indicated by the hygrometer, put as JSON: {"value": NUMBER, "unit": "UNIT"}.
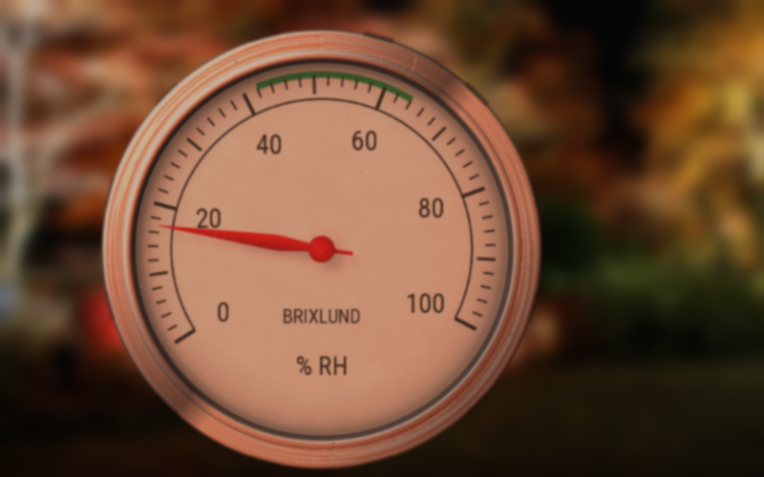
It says {"value": 17, "unit": "%"}
